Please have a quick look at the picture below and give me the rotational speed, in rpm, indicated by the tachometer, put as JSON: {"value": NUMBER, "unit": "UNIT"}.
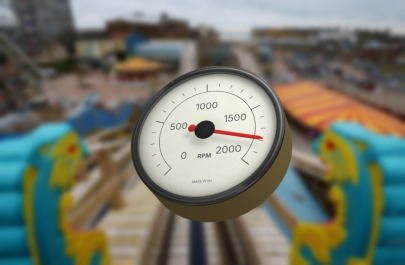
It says {"value": 1800, "unit": "rpm"}
